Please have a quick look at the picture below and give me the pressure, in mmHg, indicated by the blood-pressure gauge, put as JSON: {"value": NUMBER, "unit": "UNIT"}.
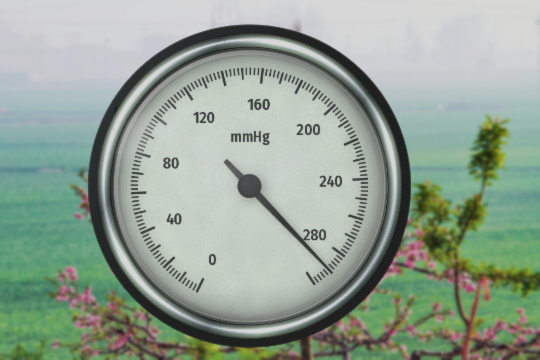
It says {"value": 290, "unit": "mmHg"}
